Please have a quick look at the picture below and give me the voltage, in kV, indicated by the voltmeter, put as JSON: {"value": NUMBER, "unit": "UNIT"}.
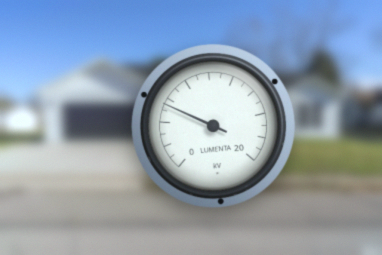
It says {"value": 5.5, "unit": "kV"}
